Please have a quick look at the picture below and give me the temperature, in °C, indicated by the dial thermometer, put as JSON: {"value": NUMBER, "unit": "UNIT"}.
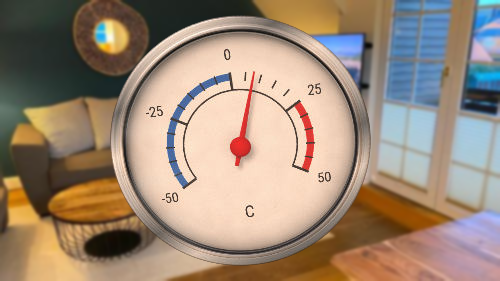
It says {"value": 7.5, "unit": "°C"}
